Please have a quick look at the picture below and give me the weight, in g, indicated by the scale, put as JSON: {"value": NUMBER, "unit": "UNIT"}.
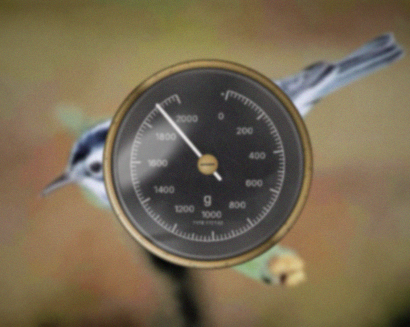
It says {"value": 1900, "unit": "g"}
